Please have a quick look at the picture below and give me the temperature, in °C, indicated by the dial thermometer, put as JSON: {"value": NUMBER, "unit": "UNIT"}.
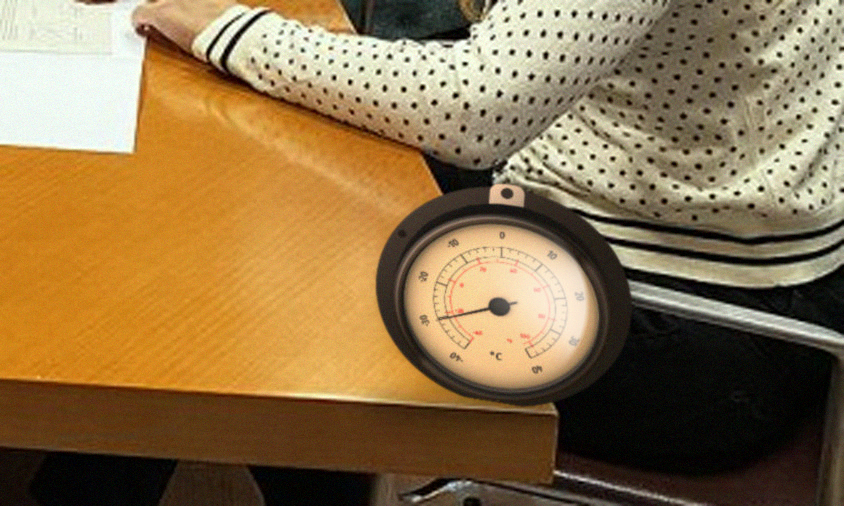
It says {"value": -30, "unit": "°C"}
